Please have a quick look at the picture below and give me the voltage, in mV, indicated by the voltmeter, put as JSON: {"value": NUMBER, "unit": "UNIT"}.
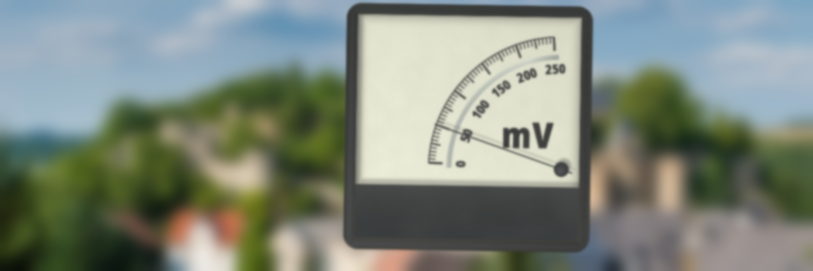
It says {"value": 50, "unit": "mV"}
